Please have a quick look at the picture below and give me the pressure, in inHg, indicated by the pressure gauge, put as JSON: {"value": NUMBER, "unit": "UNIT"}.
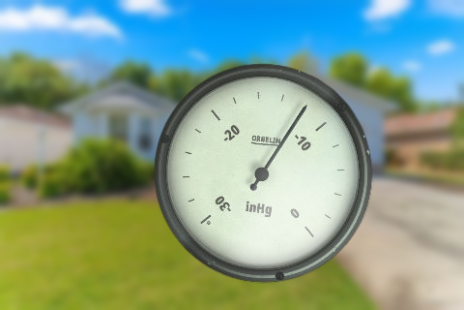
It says {"value": -12, "unit": "inHg"}
